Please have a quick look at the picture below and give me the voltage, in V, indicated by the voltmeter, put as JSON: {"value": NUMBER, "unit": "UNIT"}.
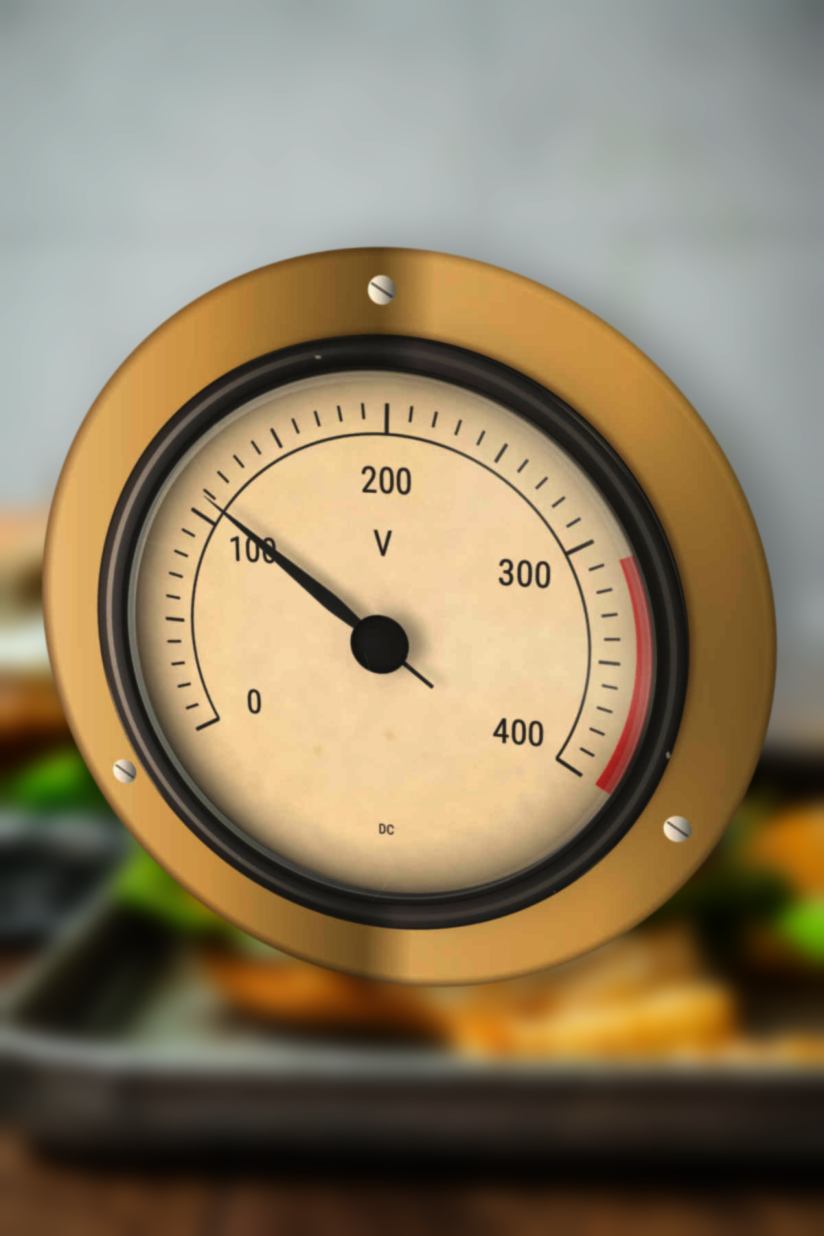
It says {"value": 110, "unit": "V"}
